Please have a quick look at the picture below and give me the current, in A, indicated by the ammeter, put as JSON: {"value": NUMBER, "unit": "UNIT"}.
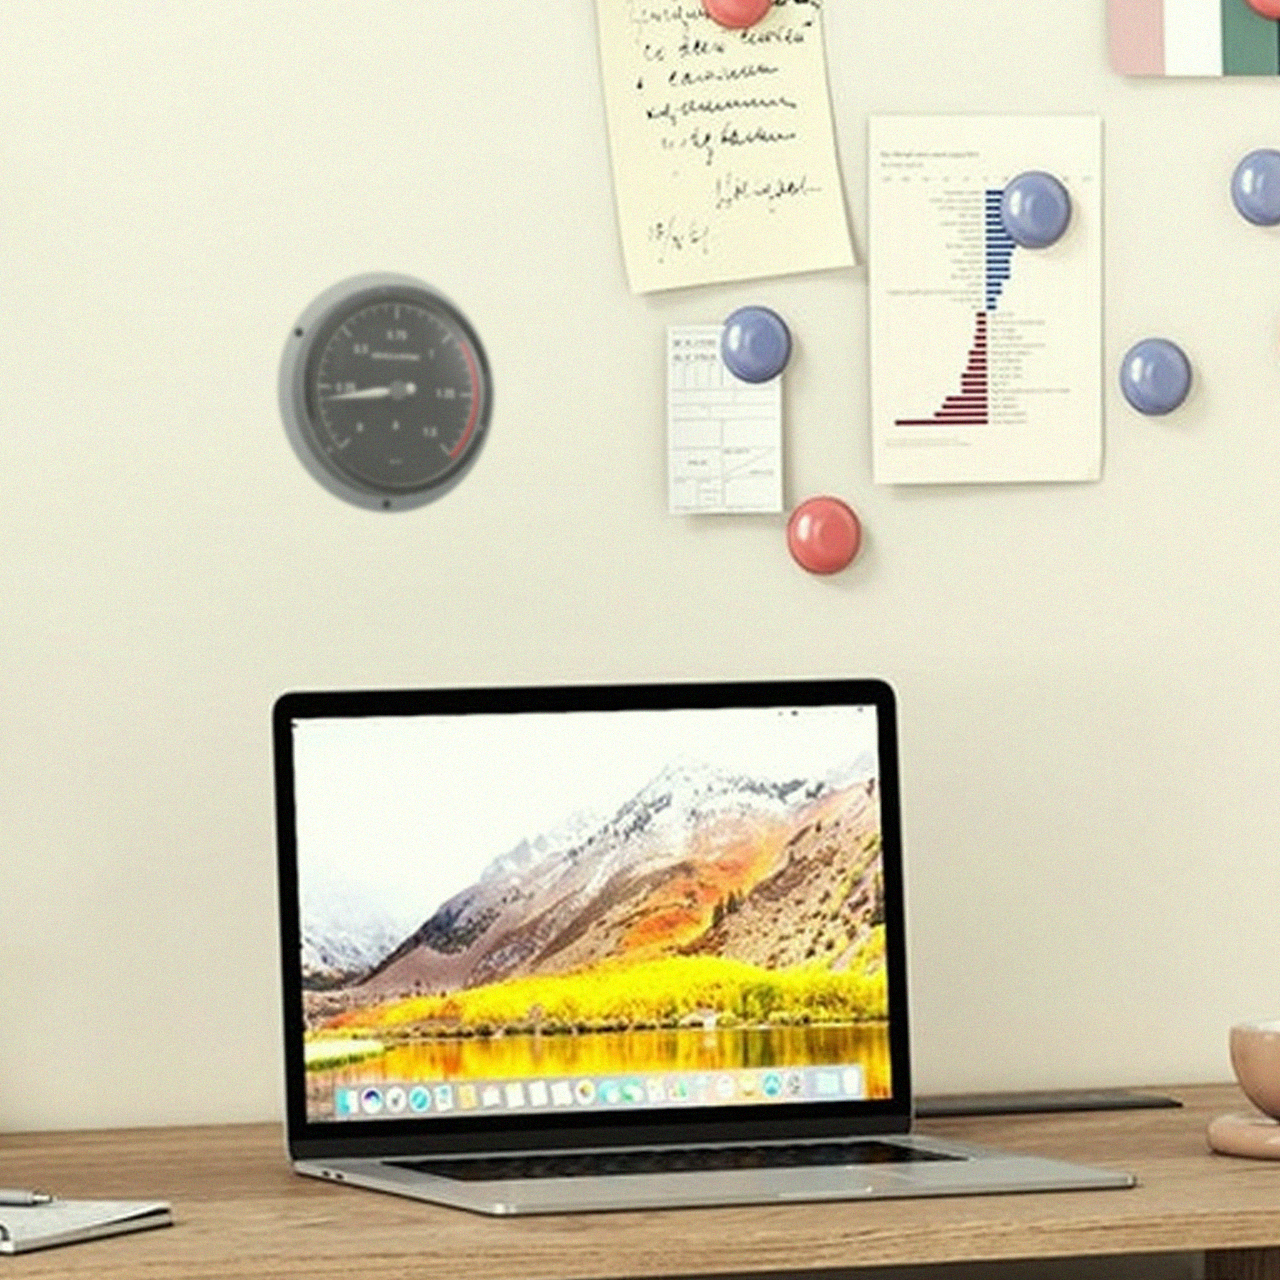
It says {"value": 0.2, "unit": "A"}
